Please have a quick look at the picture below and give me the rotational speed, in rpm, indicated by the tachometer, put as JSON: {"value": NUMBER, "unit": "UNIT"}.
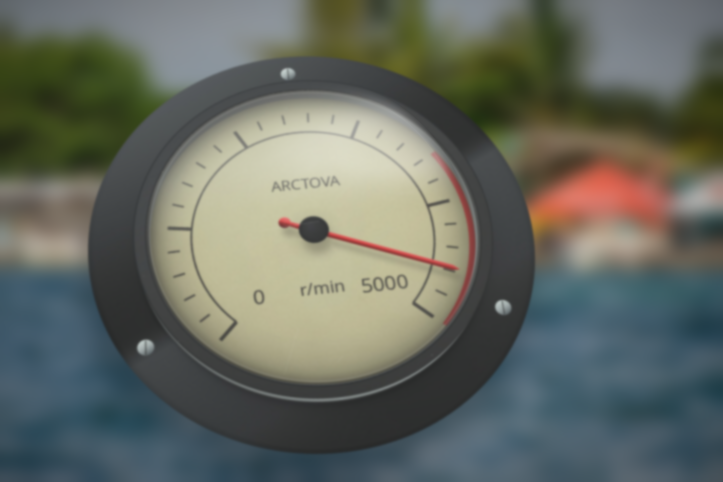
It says {"value": 4600, "unit": "rpm"}
